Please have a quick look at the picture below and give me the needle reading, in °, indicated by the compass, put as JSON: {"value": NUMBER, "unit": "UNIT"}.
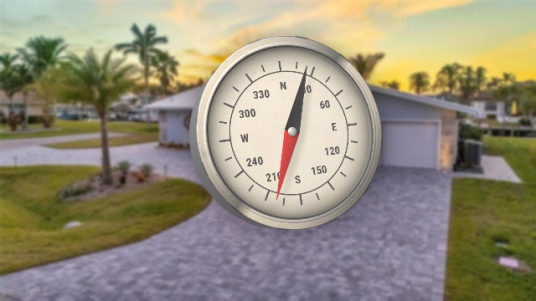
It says {"value": 202.5, "unit": "°"}
